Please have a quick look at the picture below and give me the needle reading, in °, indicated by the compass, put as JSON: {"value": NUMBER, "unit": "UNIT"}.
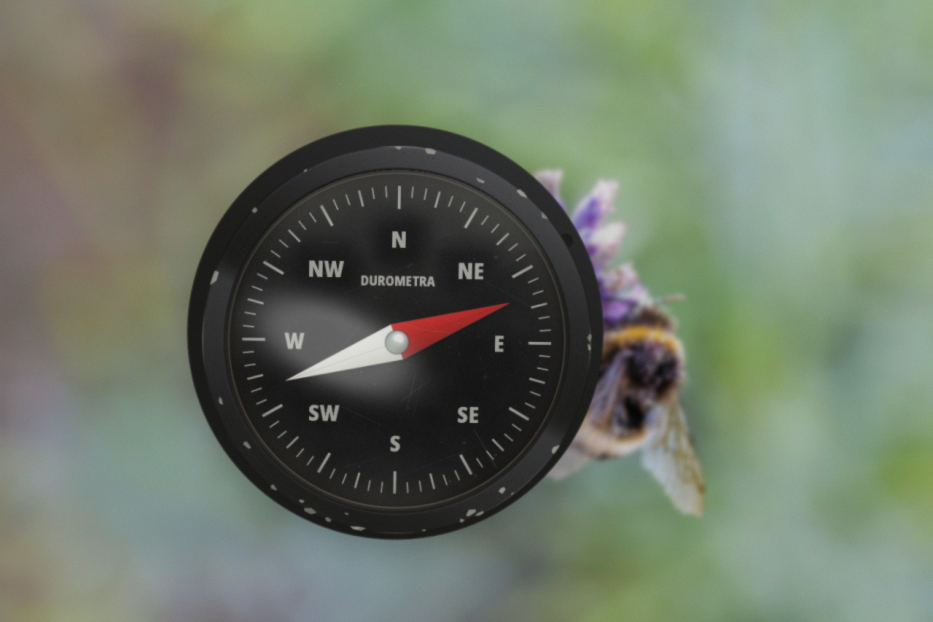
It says {"value": 70, "unit": "°"}
